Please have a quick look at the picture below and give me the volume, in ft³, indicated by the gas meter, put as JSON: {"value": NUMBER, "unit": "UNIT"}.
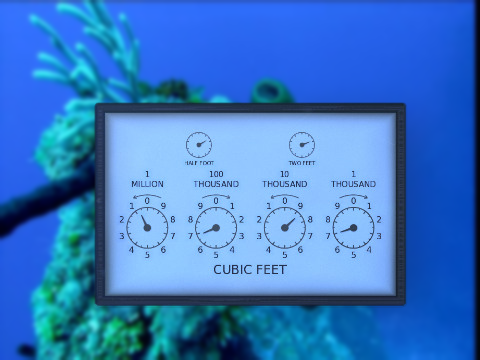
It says {"value": 68700, "unit": "ft³"}
